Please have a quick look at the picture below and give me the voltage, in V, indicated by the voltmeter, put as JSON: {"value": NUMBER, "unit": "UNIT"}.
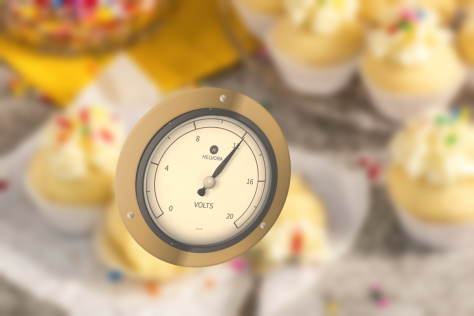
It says {"value": 12, "unit": "V"}
